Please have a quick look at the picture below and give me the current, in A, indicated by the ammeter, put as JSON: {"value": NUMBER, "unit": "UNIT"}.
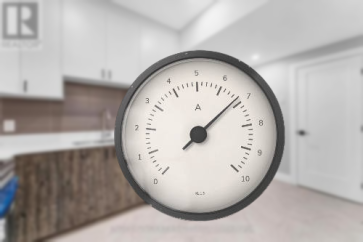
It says {"value": 6.8, "unit": "A"}
